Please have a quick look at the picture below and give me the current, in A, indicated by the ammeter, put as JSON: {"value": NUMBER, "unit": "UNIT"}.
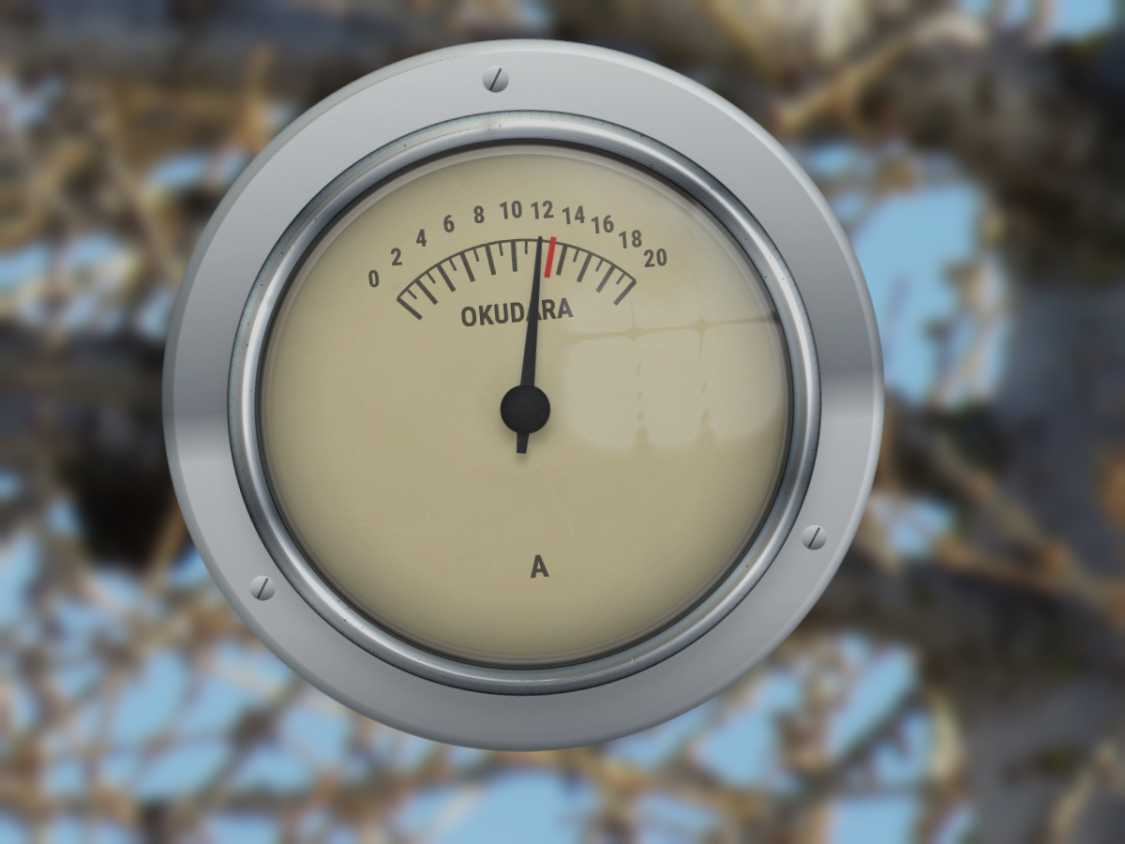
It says {"value": 12, "unit": "A"}
